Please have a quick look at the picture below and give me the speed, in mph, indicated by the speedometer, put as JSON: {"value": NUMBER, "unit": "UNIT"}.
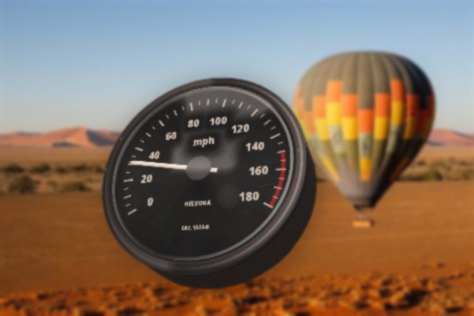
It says {"value": 30, "unit": "mph"}
